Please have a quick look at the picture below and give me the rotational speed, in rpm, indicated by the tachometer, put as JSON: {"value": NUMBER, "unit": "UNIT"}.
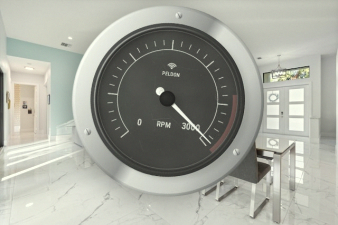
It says {"value": 2950, "unit": "rpm"}
